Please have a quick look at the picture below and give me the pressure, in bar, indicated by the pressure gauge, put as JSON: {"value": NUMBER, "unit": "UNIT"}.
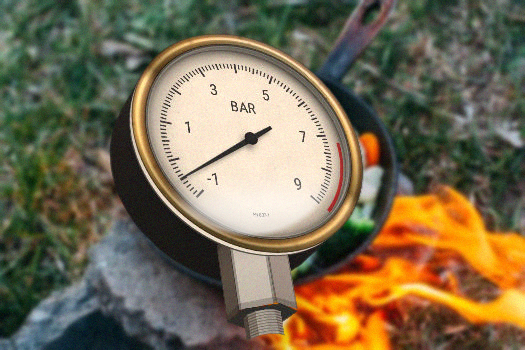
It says {"value": -0.5, "unit": "bar"}
